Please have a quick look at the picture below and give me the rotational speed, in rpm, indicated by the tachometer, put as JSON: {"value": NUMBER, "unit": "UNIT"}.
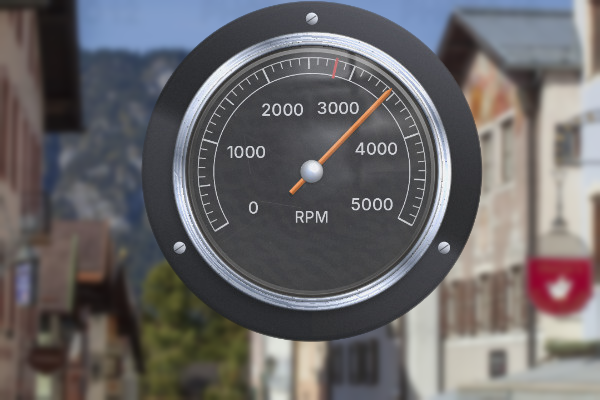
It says {"value": 3450, "unit": "rpm"}
